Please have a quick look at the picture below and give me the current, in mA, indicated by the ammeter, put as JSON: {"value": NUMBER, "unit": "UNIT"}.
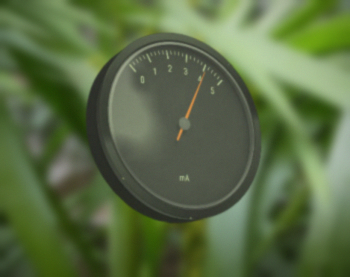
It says {"value": 4, "unit": "mA"}
